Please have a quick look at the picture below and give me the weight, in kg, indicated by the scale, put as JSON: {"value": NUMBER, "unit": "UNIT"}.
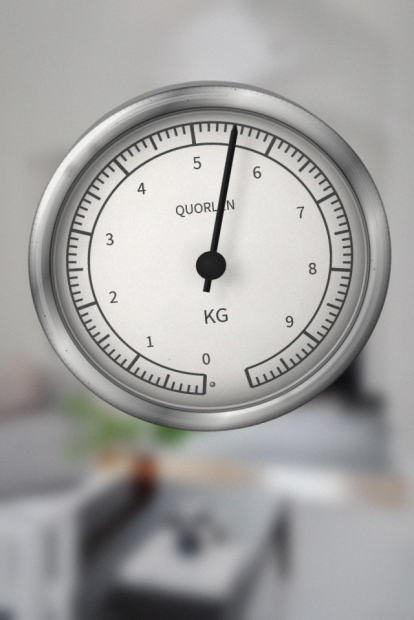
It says {"value": 5.5, "unit": "kg"}
